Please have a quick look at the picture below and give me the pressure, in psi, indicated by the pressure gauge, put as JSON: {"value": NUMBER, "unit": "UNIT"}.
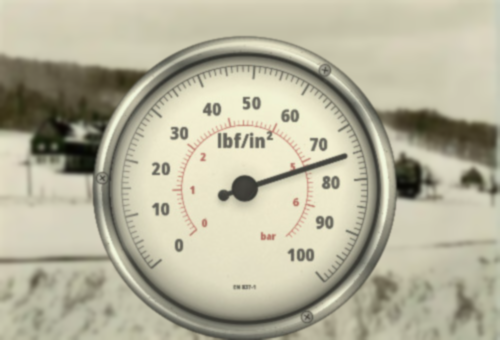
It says {"value": 75, "unit": "psi"}
